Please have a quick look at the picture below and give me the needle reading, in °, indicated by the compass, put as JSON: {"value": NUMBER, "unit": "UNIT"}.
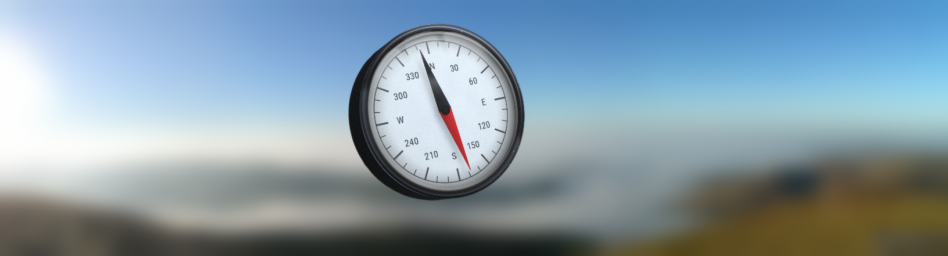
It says {"value": 170, "unit": "°"}
